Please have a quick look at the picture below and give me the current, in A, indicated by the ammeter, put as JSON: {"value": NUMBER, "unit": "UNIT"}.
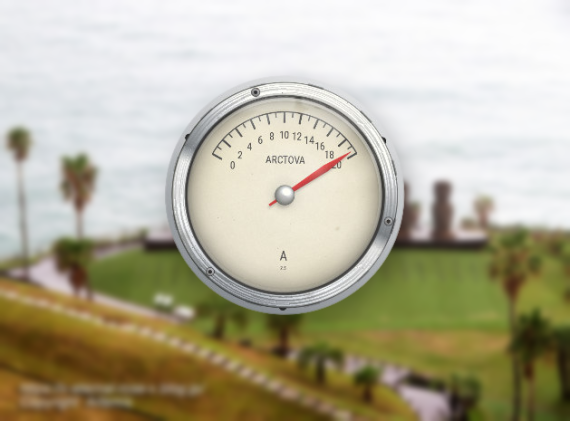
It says {"value": 19.5, "unit": "A"}
